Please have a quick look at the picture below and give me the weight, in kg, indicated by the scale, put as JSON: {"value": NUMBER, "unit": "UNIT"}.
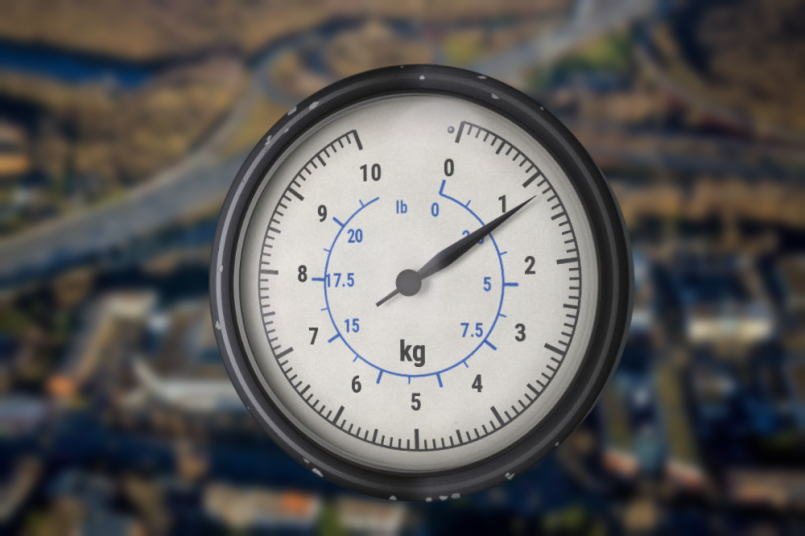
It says {"value": 1.2, "unit": "kg"}
